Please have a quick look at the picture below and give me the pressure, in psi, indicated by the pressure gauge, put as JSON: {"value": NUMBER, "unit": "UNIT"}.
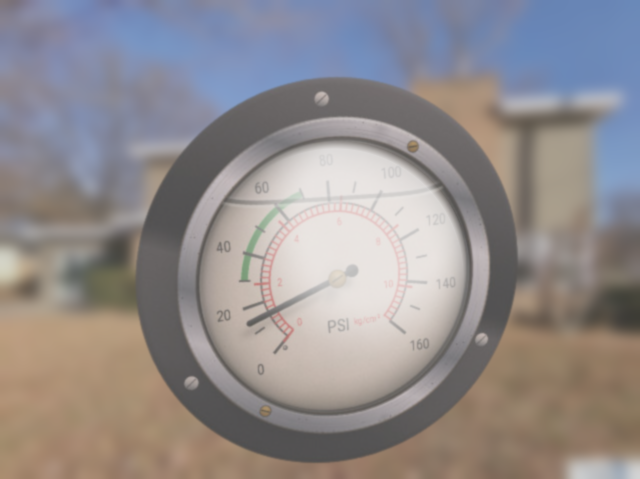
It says {"value": 15, "unit": "psi"}
